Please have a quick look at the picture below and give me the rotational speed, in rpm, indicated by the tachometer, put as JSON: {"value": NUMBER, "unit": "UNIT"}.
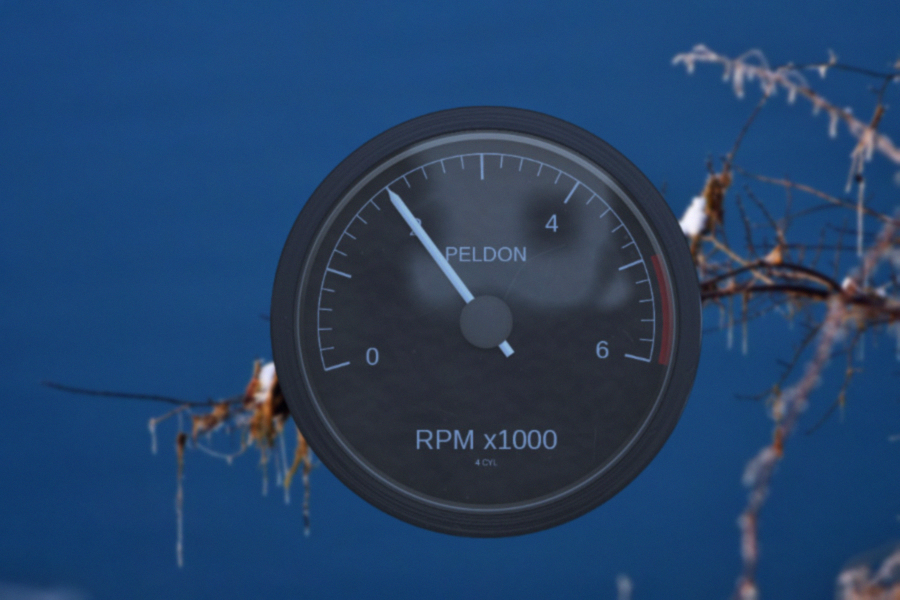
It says {"value": 2000, "unit": "rpm"}
